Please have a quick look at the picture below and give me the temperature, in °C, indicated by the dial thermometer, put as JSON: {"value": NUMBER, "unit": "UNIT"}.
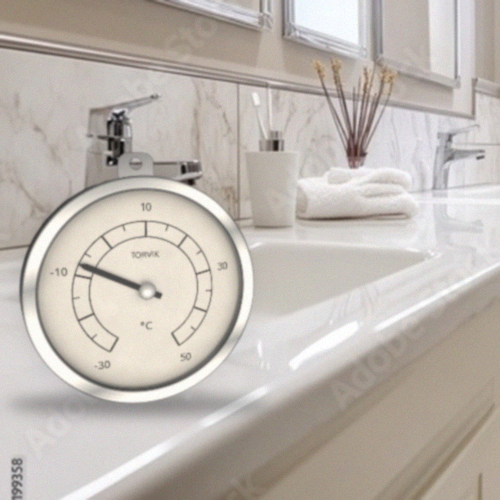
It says {"value": -7.5, "unit": "°C"}
